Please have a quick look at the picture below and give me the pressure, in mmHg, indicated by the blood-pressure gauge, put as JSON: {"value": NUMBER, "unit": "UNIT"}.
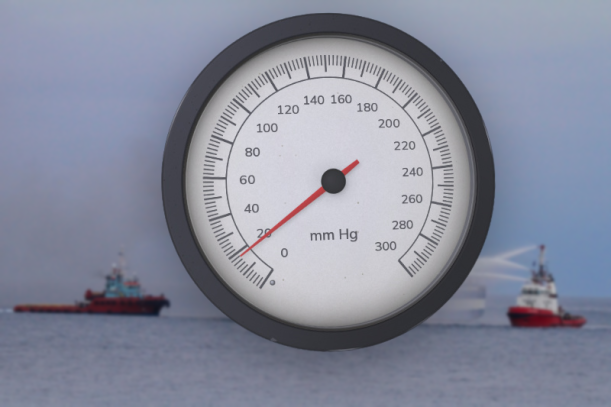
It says {"value": 18, "unit": "mmHg"}
